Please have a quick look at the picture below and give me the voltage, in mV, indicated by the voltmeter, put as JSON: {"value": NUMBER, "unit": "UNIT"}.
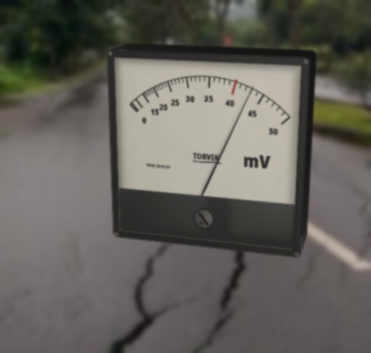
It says {"value": 43, "unit": "mV"}
